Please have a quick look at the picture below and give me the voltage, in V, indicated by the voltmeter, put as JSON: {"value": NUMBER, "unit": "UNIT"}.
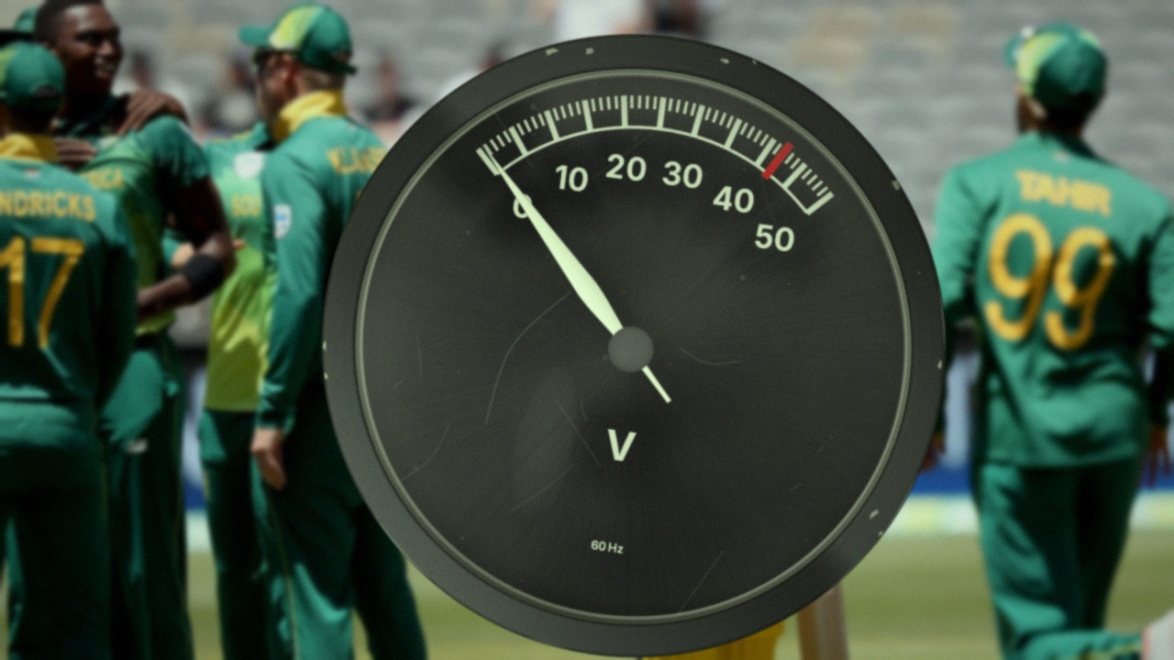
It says {"value": 1, "unit": "V"}
